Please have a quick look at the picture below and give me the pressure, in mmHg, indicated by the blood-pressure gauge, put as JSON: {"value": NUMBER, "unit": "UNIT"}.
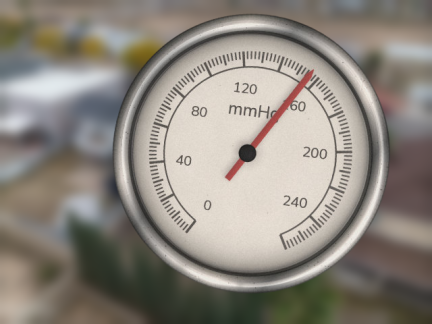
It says {"value": 156, "unit": "mmHg"}
